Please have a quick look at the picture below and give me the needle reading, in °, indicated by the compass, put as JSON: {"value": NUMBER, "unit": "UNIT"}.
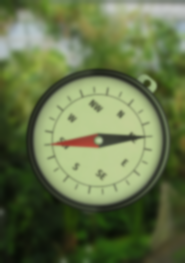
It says {"value": 225, "unit": "°"}
